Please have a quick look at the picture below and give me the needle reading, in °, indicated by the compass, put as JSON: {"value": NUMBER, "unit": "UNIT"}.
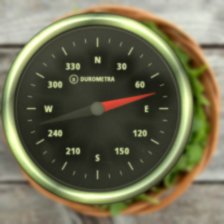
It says {"value": 75, "unit": "°"}
